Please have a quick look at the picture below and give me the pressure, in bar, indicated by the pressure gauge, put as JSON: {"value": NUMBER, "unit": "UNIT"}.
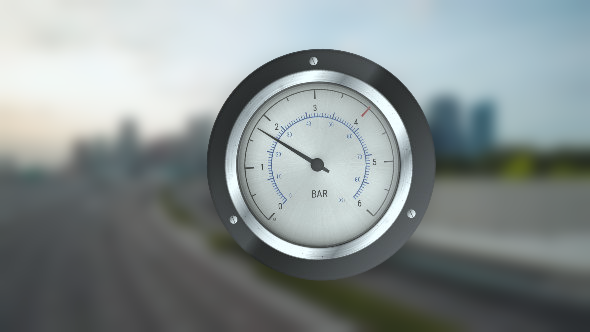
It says {"value": 1.75, "unit": "bar"}
